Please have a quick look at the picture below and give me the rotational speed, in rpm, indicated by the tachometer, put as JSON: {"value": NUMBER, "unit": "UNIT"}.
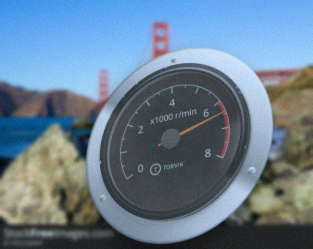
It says {"value": 6500, "unit": "rpm"}
